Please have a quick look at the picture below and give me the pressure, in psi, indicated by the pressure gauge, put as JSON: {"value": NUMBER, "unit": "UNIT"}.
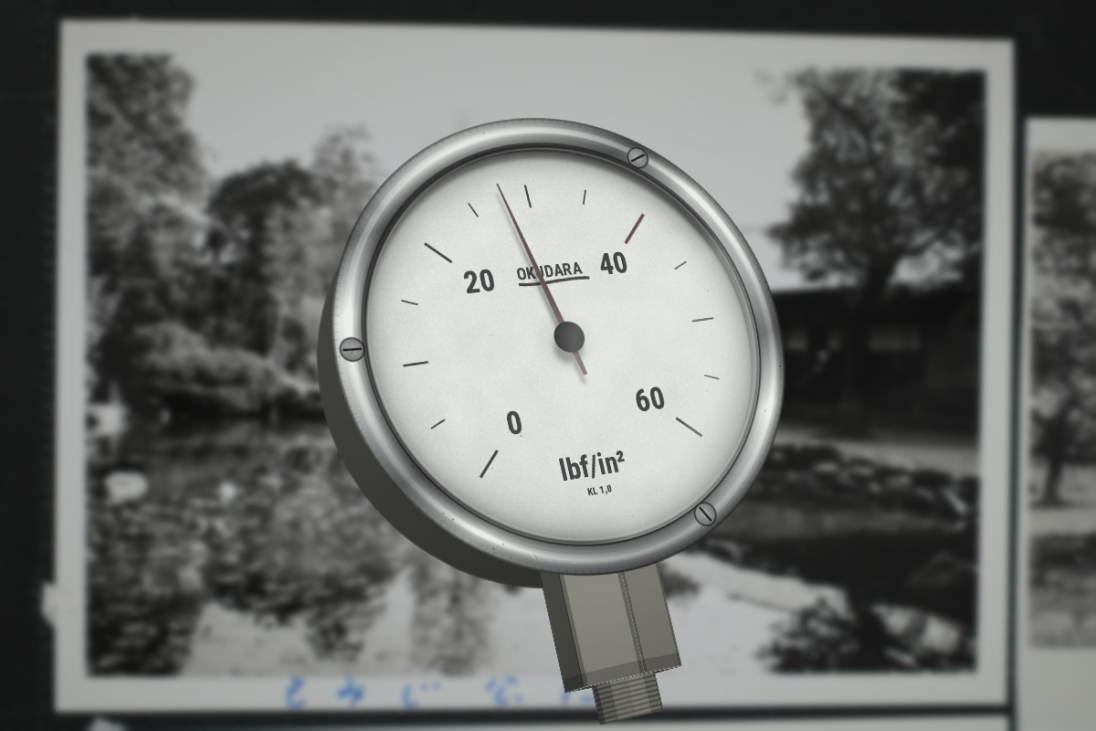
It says {"value": 27.5, "unit": "psi"}
